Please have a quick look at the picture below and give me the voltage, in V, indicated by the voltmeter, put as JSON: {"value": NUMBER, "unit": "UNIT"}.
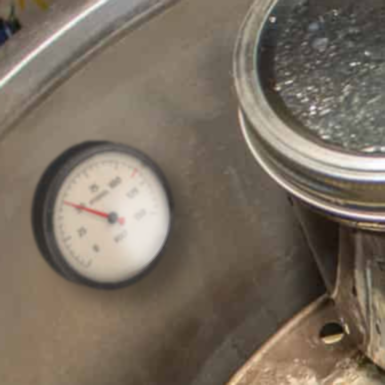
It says {"value": 50, "unit": "V"}
